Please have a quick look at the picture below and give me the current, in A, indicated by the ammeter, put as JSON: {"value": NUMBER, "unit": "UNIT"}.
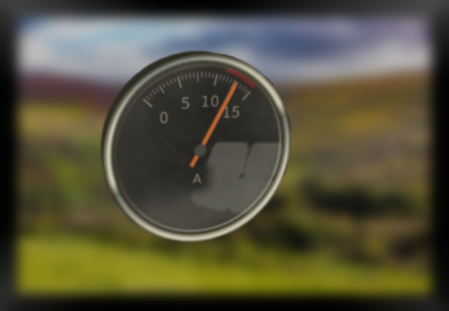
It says {"value": 12.5, "unit": "A"}
